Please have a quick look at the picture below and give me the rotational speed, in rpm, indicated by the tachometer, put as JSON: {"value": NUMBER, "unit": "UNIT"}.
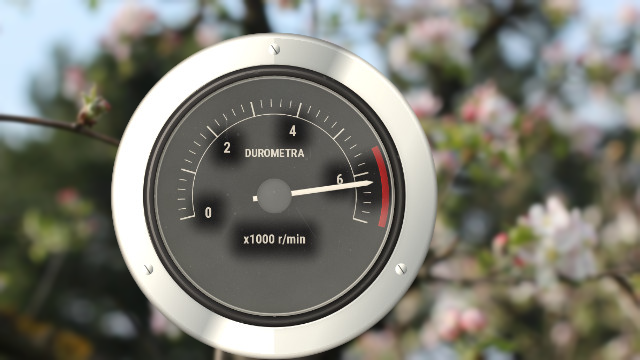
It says {"value": 6200, "unit": "rpm"}
